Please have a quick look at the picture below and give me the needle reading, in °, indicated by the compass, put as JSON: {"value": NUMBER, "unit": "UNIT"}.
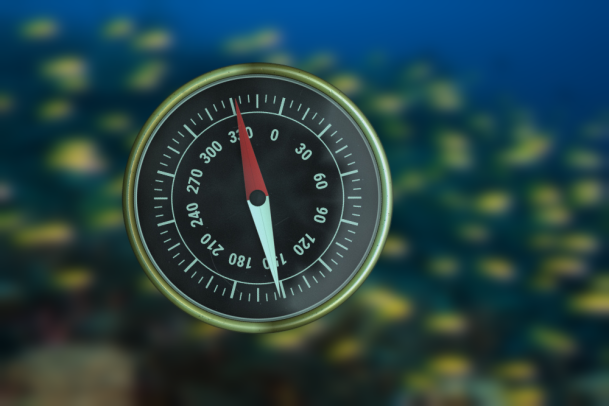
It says {"value": 332.5, "unit": "°"}
